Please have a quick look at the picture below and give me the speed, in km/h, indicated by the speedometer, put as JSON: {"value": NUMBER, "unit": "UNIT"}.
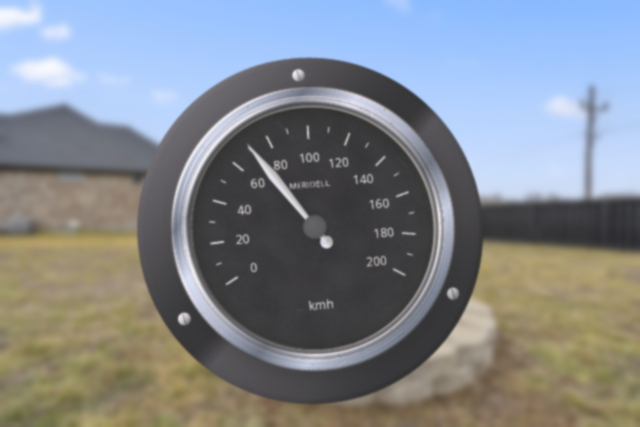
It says {"value": 70, "unit": "km/h"}
